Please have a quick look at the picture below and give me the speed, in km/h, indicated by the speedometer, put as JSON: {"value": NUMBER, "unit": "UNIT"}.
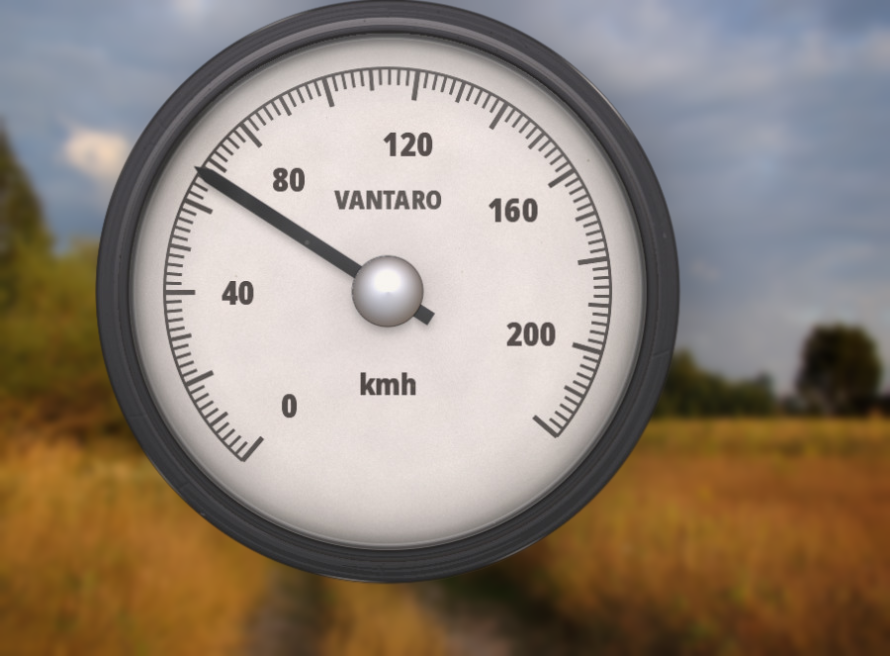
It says {"value": 67, "unit": "km/h"}
